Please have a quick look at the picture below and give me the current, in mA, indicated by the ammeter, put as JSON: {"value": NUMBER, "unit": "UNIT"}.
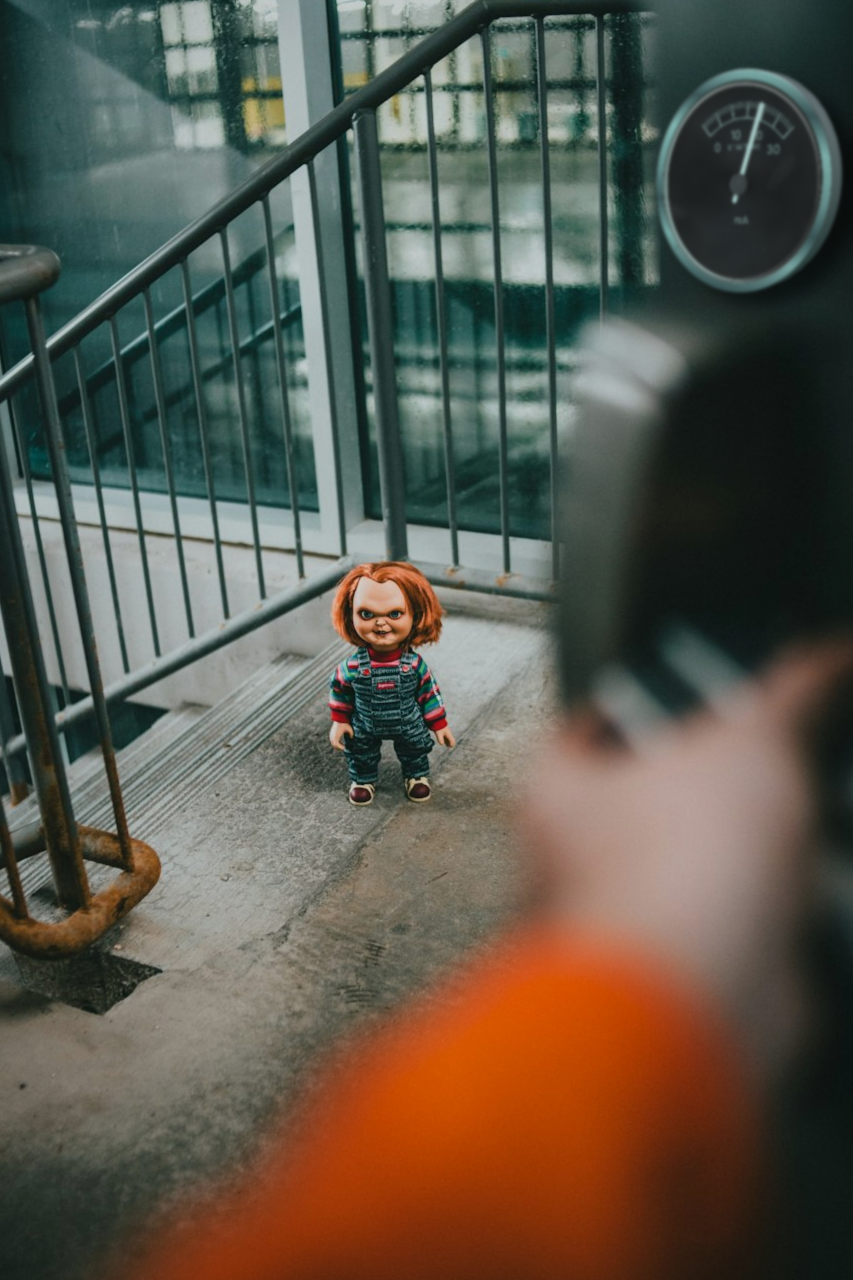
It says {"value": 20, "unit": "mA"}
